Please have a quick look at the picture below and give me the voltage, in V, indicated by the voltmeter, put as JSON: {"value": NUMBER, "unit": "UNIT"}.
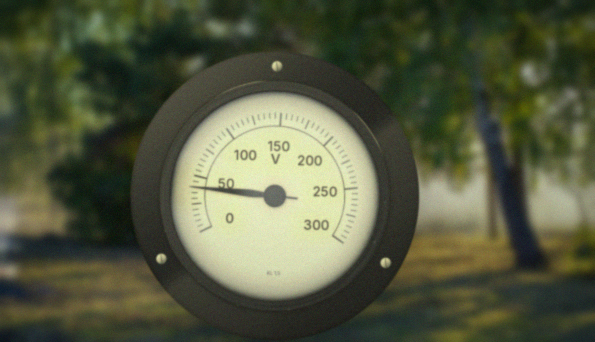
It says {"value": 40, "unit": "V"}
